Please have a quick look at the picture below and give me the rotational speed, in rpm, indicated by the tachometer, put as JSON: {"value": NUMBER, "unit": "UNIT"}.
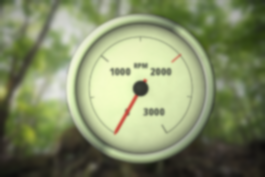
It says {"value": 0, "unit": "rpm"}
